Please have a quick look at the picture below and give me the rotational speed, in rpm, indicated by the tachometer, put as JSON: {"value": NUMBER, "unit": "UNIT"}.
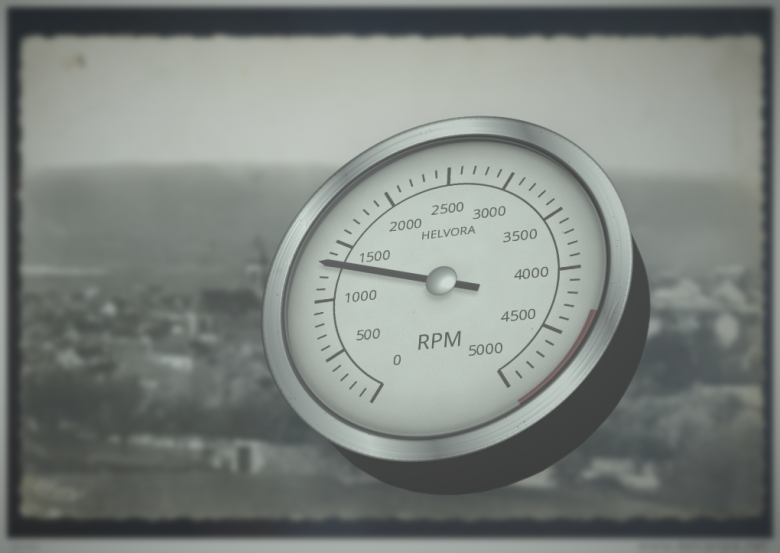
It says {"value": 1300, "unit": "rpm"}
